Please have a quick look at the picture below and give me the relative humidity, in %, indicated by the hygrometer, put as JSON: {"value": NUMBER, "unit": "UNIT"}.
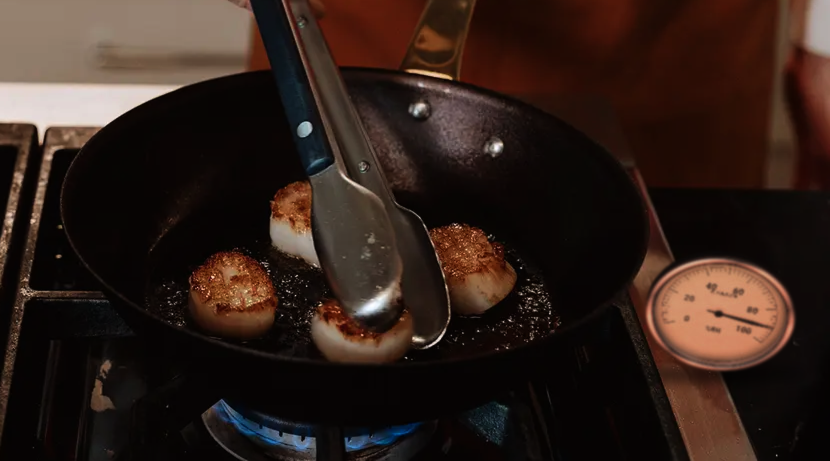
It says {"value": 90, "unit": "%"}
